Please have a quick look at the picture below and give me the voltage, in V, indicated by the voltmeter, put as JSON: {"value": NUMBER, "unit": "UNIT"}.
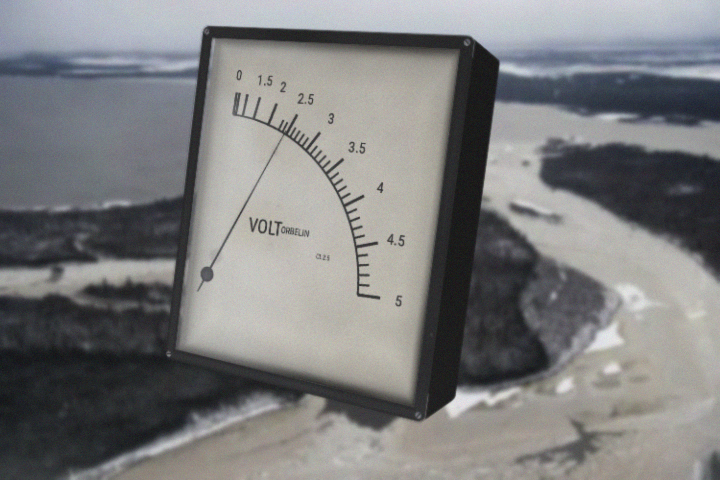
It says {"value": 2.5, "unit": "V"}
